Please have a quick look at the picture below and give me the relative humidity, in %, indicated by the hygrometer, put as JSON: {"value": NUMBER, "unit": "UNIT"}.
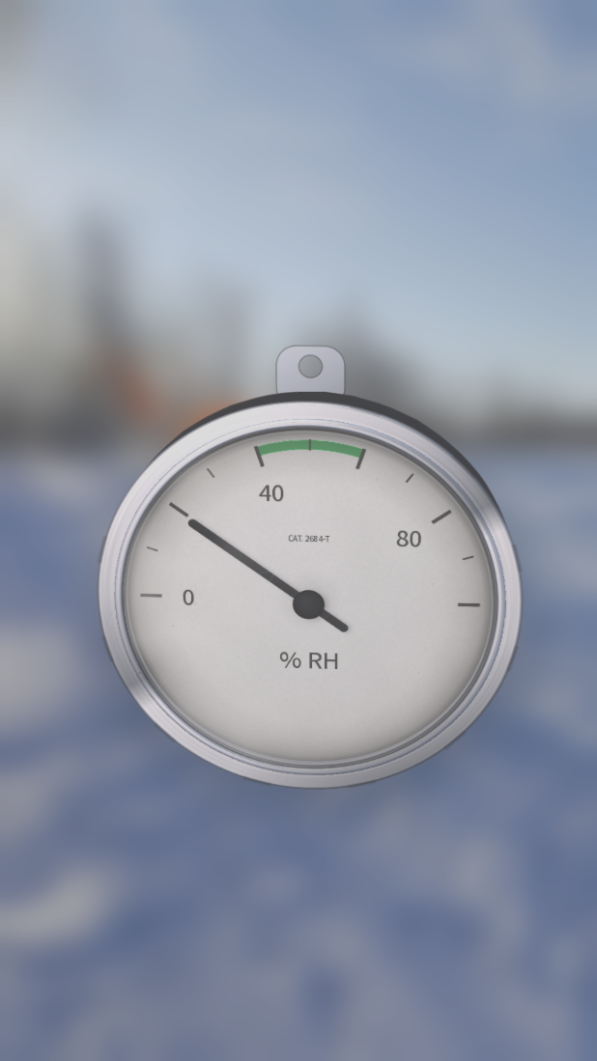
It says {"value": 20, "unit": "%"}
